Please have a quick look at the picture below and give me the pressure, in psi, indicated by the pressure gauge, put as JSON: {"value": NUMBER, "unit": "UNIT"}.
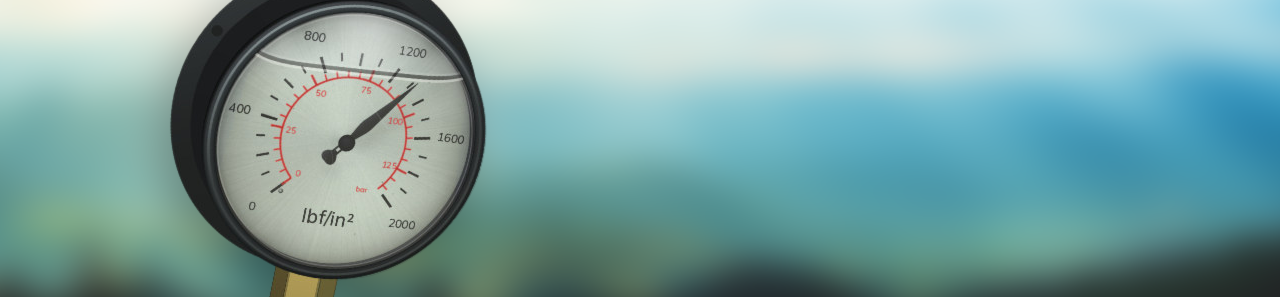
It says {"value": 1300, "unit": "psi"}
